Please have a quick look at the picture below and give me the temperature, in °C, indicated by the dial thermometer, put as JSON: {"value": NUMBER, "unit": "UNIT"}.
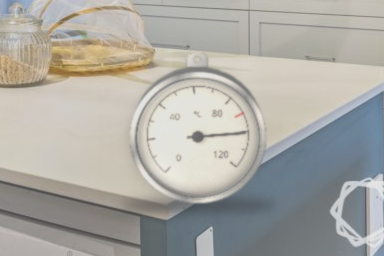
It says {"value": 100, "unit": "°C"}
